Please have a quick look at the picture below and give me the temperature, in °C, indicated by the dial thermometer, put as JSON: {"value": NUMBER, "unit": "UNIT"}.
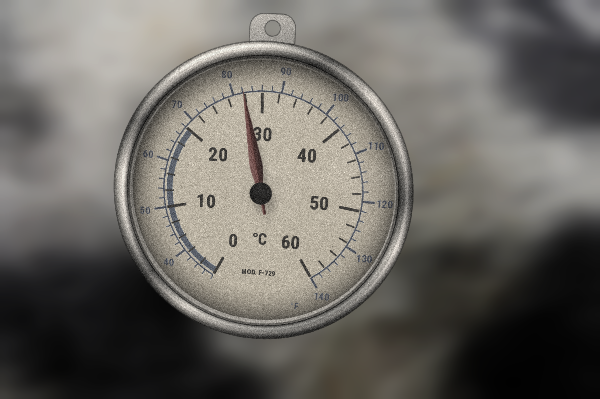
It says {"value": 28, "unit": "°C"}
